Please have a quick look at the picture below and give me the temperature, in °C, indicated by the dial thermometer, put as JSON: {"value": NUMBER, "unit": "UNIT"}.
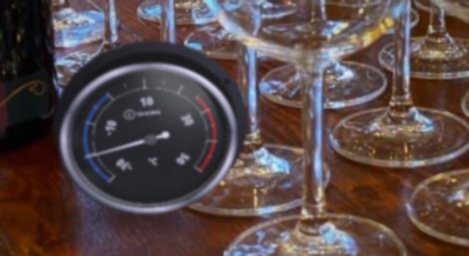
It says {"value": -20, "unit": "°C"}
